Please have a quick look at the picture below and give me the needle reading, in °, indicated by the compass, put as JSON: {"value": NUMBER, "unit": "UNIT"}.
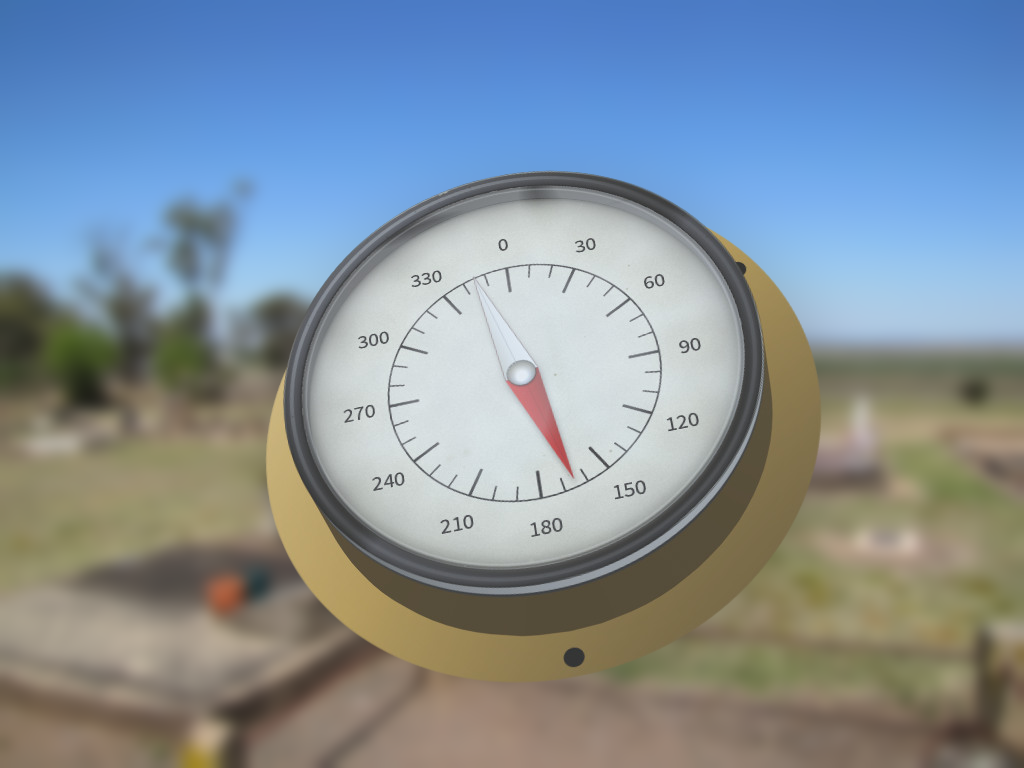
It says {"value": 165, "unit": "°"}
